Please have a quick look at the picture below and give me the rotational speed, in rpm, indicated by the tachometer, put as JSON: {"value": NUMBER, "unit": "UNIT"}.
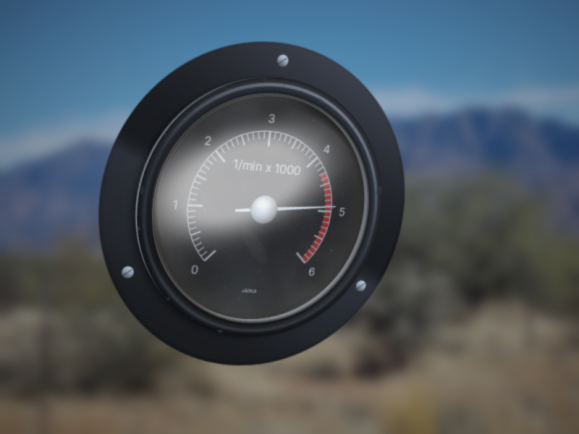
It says {"value": 4900, "unit": "rpm"}
